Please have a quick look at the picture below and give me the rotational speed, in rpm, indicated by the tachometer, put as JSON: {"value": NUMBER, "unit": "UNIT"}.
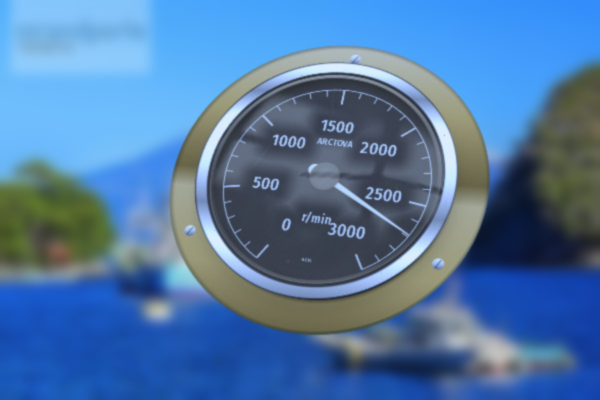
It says {"value": 2700, "unit": "rpm"}
